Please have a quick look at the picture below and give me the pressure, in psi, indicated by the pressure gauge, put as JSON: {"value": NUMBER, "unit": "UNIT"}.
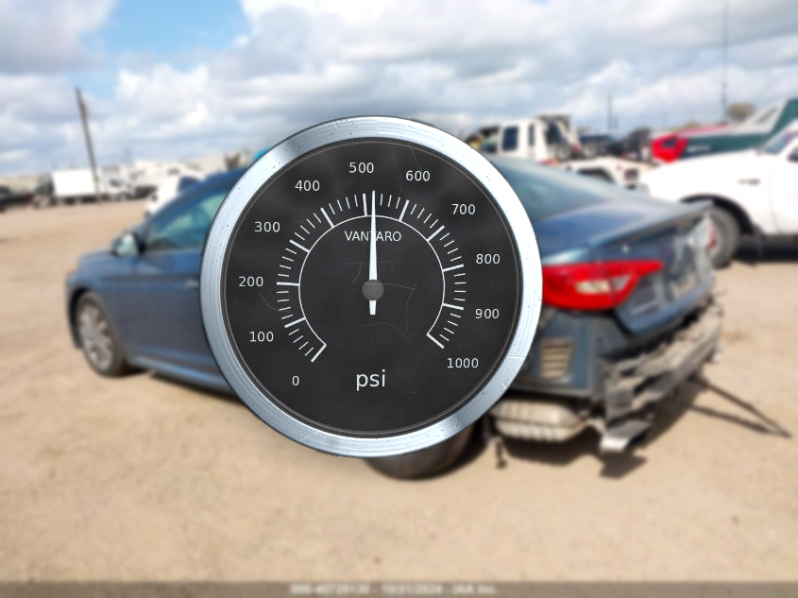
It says {"value": 520, "unit": "psi"}
